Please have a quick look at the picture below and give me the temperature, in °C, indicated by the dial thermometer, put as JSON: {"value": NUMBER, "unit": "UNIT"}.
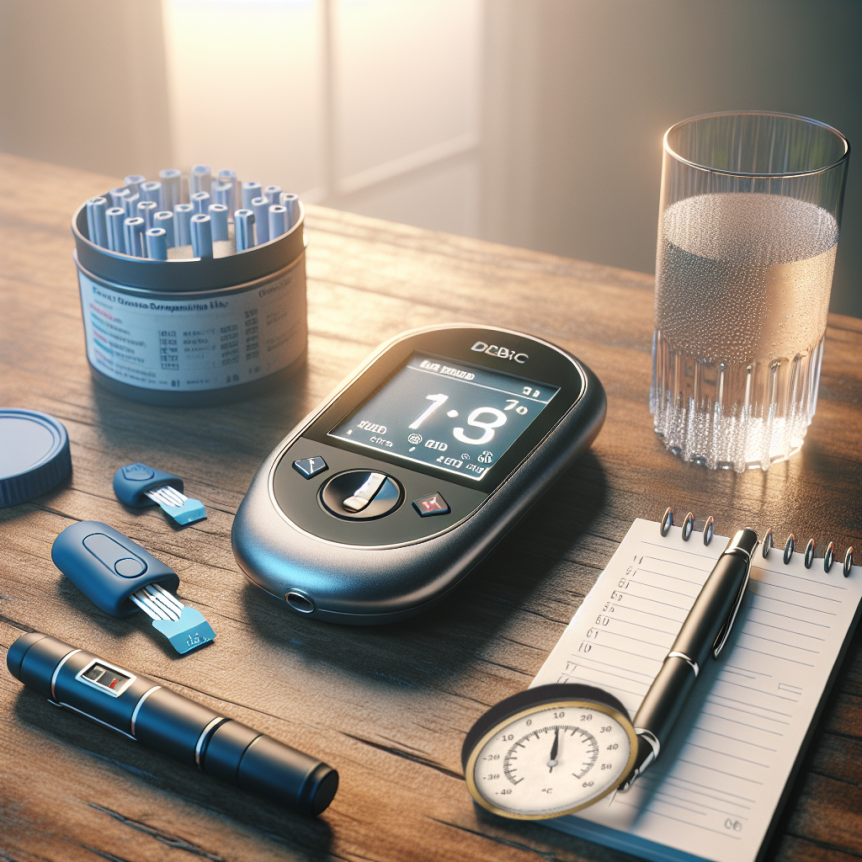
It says {"value": 10, "unit": "°C"}
